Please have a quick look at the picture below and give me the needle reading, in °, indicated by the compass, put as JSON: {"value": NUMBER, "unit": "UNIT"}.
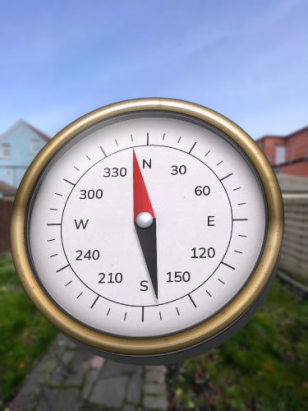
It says {"value": 350, "unit": "°"}
